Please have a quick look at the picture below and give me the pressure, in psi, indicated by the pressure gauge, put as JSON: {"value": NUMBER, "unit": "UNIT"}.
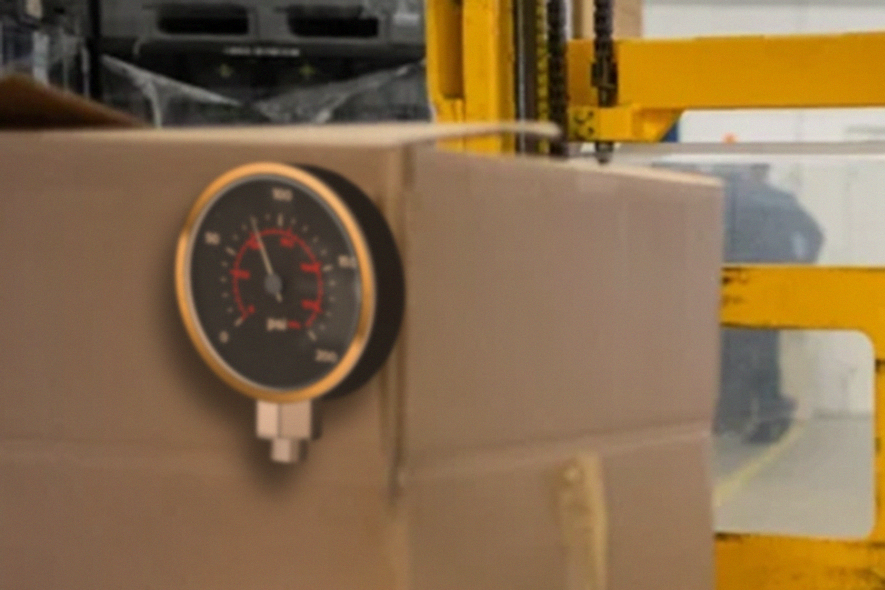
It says {"value": 80, "unit": "psi"}
